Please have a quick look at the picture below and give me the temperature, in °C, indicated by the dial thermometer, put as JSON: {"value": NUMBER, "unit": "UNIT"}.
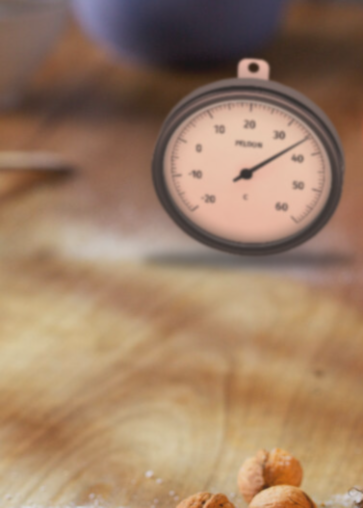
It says {"value": 35, "unit": "°C"}
